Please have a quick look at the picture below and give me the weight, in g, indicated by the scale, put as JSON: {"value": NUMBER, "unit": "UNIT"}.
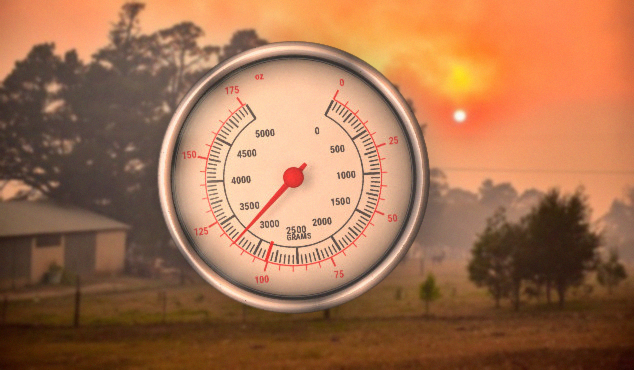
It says {"value": 3250, "unit": "g"}
